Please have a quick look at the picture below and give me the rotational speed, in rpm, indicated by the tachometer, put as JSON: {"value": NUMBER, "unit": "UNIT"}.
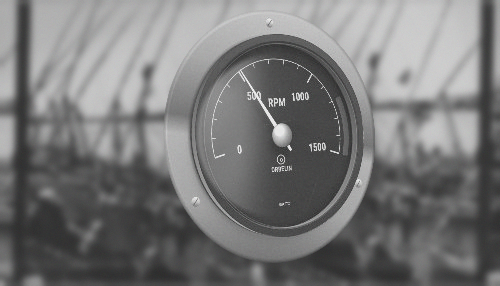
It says {"value": 500, "unit": "rpm"}
